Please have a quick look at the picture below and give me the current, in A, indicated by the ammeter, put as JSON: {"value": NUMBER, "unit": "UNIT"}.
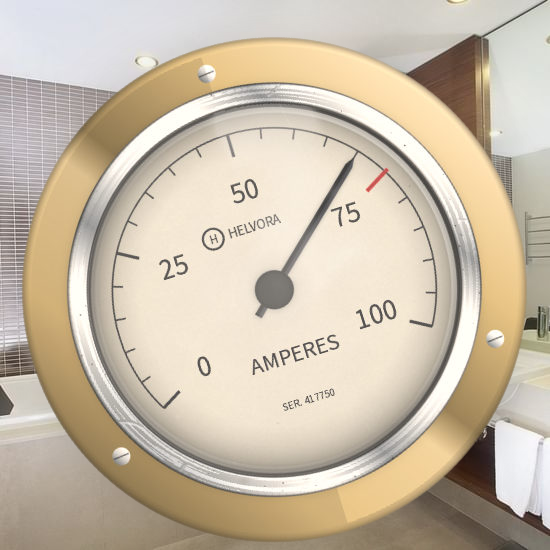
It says {"value": 70, "unit": "A"}
